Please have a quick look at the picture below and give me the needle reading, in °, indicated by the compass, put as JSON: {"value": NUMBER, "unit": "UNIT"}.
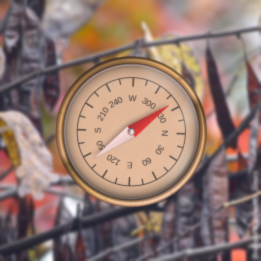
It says {"value": 322.5, "unit": "°"}
